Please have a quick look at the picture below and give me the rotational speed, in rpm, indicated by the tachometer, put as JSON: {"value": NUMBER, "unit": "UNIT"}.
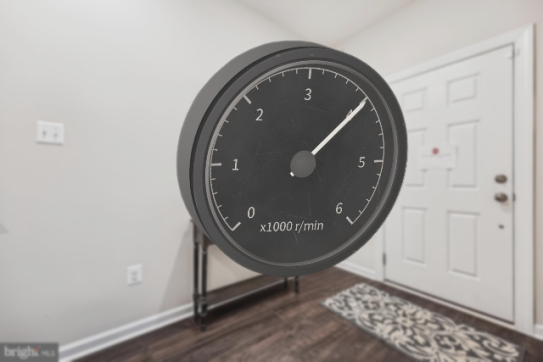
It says {"value": 4000, "unit": "rpm"}
